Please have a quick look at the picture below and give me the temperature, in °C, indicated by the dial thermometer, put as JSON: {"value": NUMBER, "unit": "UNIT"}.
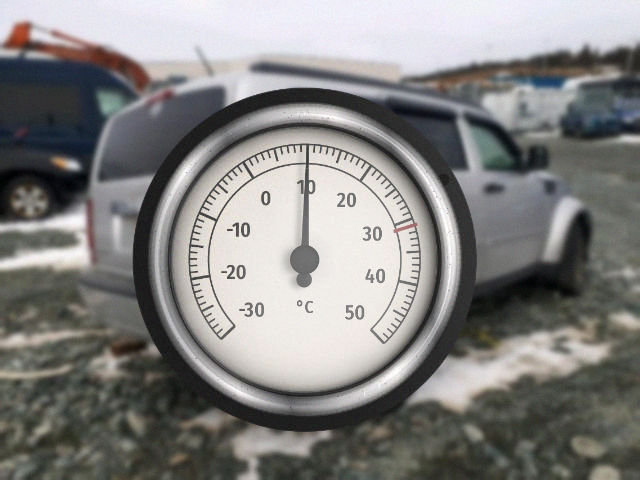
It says {"value": 10, "unit": "°C"}
